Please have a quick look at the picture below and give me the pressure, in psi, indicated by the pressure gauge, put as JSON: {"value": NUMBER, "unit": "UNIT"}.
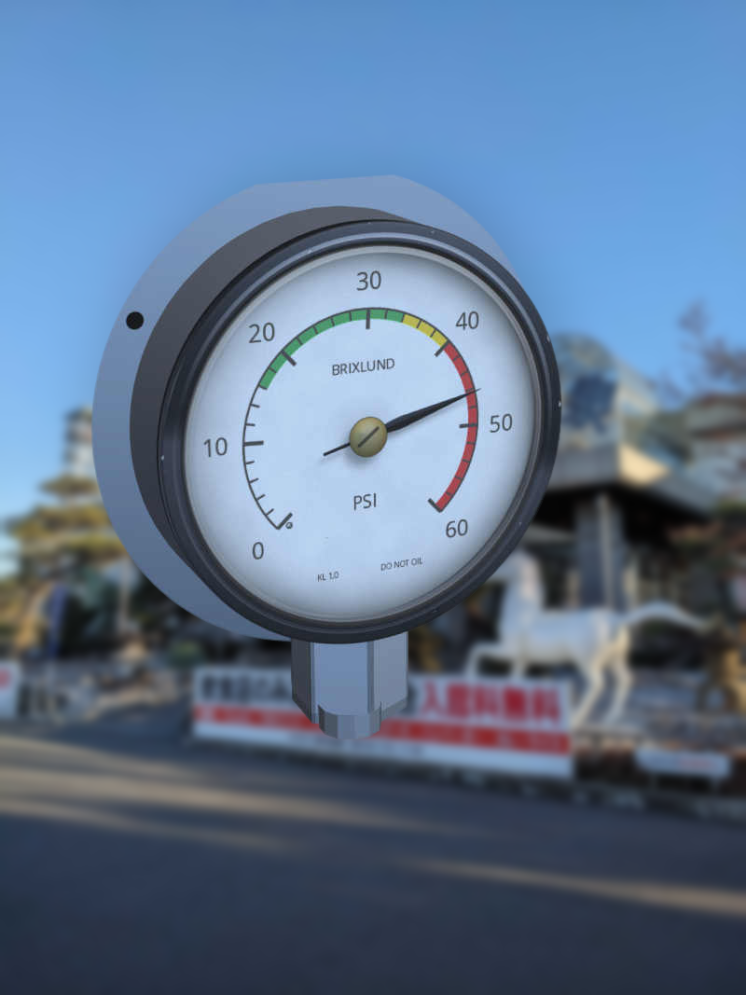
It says {"value": 46, "unit": "psi"}
